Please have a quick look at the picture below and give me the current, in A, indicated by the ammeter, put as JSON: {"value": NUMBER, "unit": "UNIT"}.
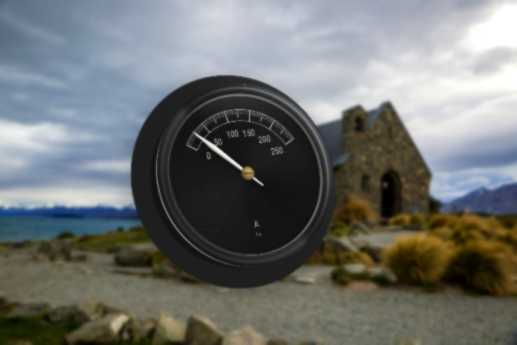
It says {"value": 25, "unit": "A"}
